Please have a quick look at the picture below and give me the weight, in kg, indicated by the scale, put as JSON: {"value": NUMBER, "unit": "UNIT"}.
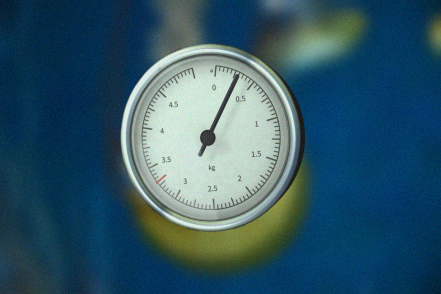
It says {"value": 0.3, "unit": "kg"}
